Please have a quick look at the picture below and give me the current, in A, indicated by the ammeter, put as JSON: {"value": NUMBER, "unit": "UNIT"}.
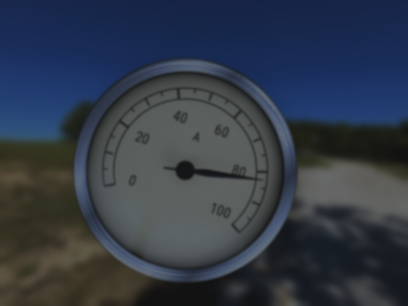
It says {"value": 82.5, "unit": "A"}
